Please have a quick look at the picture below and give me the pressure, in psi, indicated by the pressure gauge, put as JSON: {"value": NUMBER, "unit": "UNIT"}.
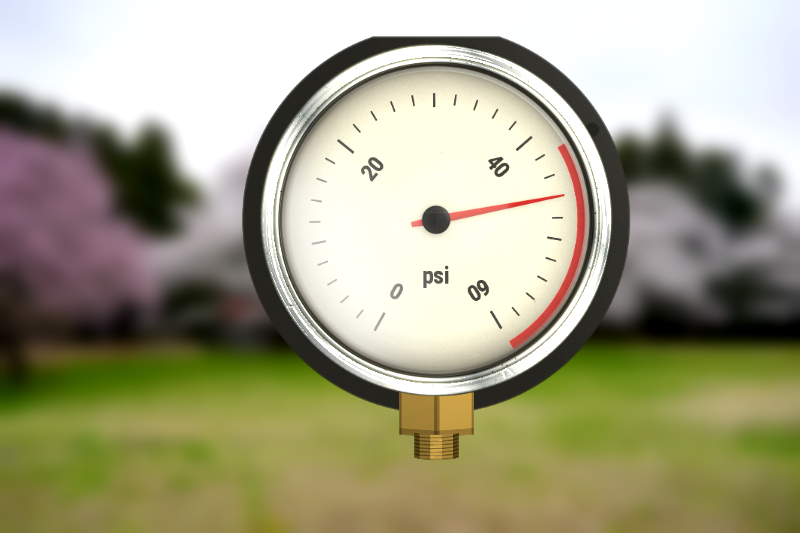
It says {"value": 46, "unit": "psi"}
